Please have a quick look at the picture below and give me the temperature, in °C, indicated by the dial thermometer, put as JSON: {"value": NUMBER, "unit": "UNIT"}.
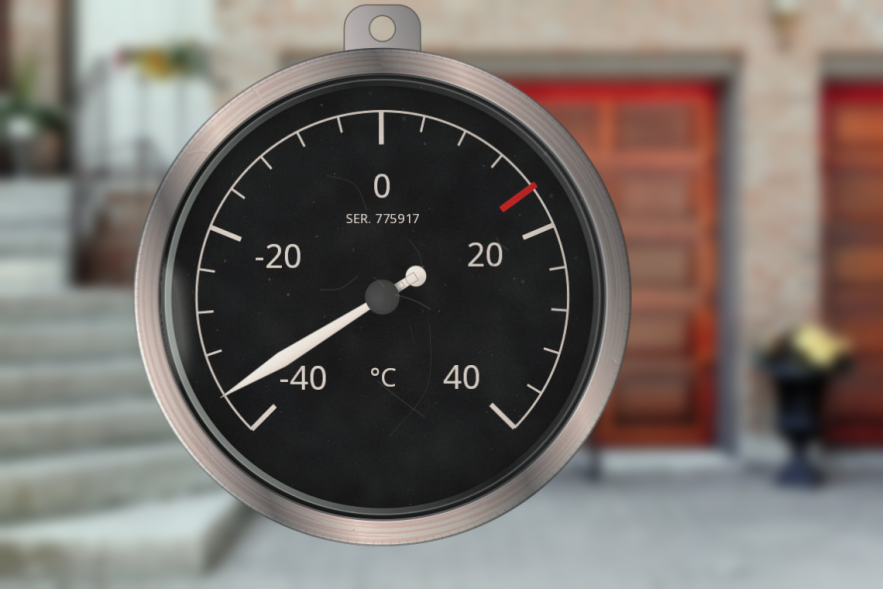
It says {"value": -36, "unit": "°C"}
